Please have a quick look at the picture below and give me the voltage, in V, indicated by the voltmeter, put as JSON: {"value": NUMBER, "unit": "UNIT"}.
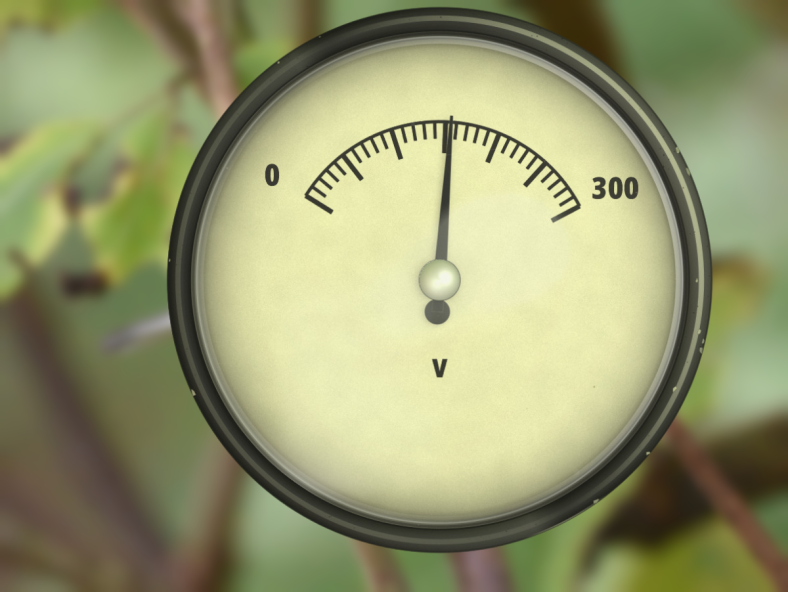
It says {"value": 155, "unit": "V"}
